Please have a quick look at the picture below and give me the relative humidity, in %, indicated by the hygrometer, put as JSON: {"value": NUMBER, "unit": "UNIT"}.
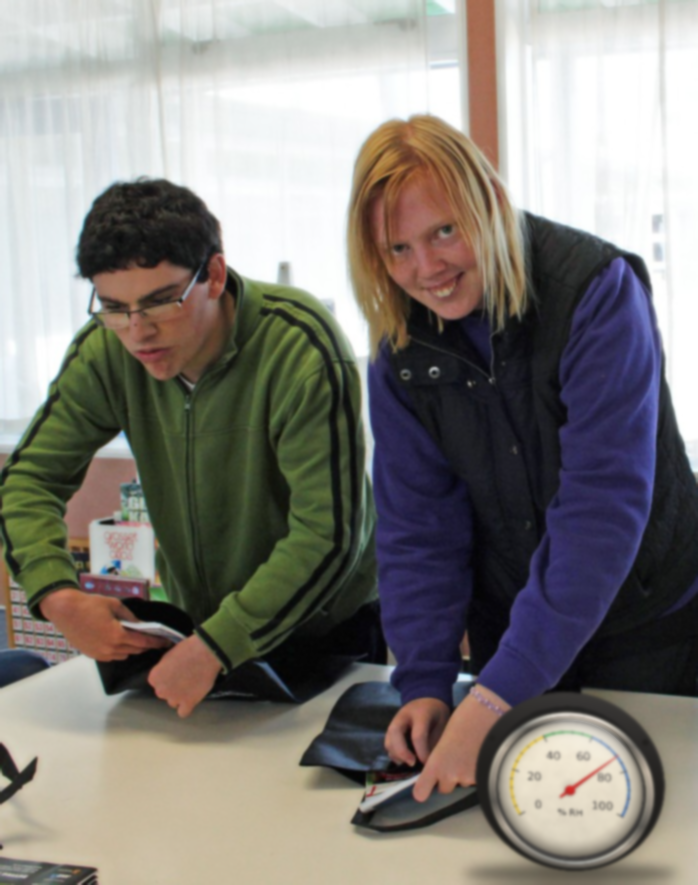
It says {"value": 72, "unit": "%"}
